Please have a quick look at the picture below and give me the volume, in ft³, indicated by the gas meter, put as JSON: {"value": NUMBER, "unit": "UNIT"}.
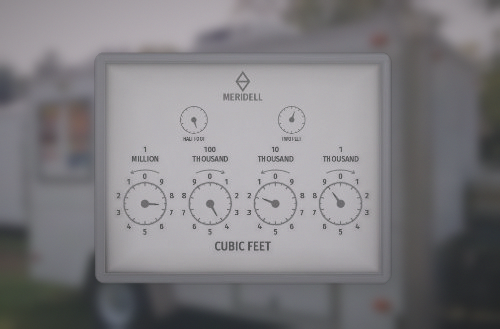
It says {"value": 741900, "unit": "ft³"}
